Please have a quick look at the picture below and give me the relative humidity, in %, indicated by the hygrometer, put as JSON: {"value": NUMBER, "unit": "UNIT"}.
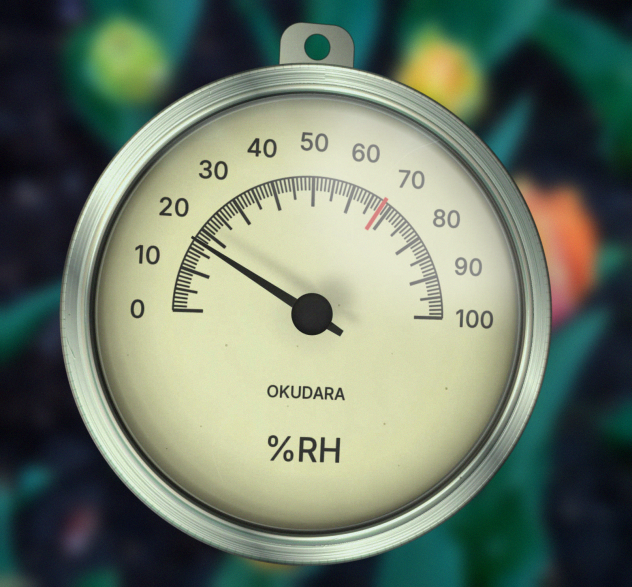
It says {"value": 17, "unit": "%"}
